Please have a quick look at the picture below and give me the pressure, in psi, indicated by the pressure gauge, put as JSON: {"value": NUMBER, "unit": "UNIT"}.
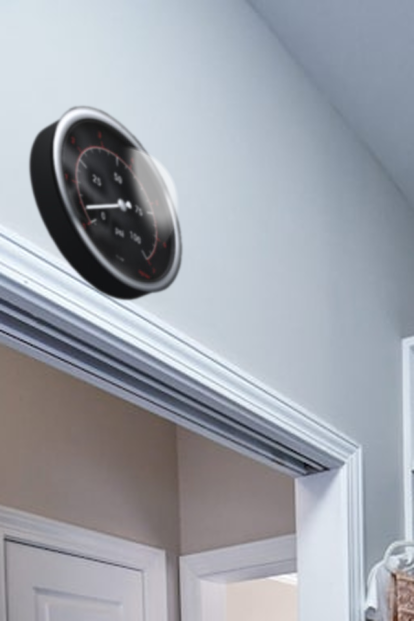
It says {"value": 5, "unit": "psi"}
